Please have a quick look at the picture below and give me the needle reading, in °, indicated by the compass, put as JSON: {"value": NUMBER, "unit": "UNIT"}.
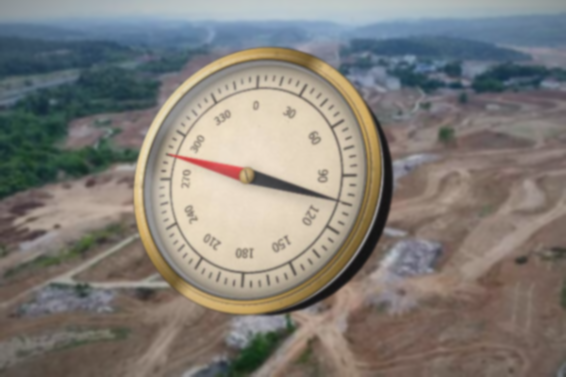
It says {"value": 285, "unit": "°"}
